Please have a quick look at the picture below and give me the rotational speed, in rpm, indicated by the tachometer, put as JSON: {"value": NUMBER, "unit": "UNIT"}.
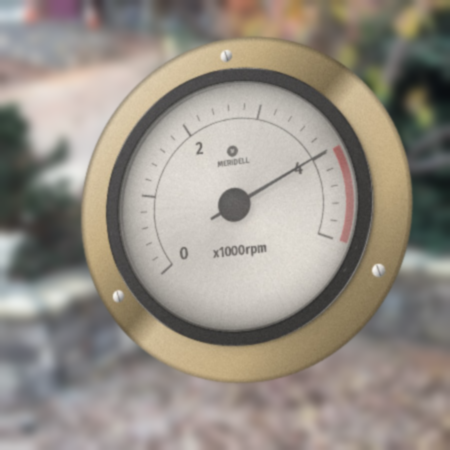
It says {"value": 4000, "unit": "rpm"}
